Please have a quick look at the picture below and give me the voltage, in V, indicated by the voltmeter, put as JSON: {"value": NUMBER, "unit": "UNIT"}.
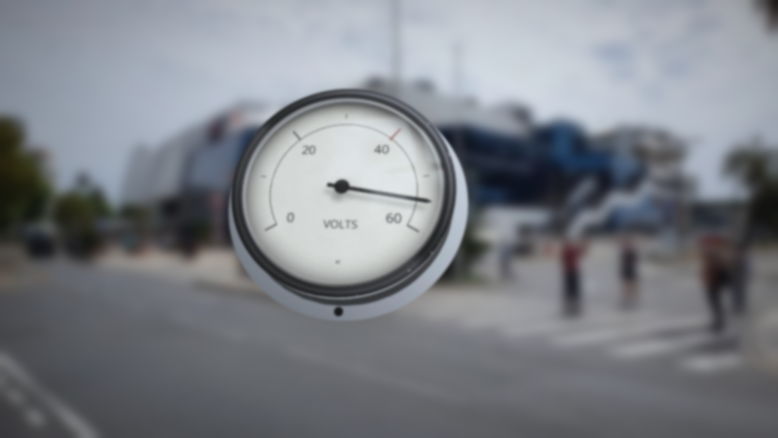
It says {"value": 55, "unit": "V"}
